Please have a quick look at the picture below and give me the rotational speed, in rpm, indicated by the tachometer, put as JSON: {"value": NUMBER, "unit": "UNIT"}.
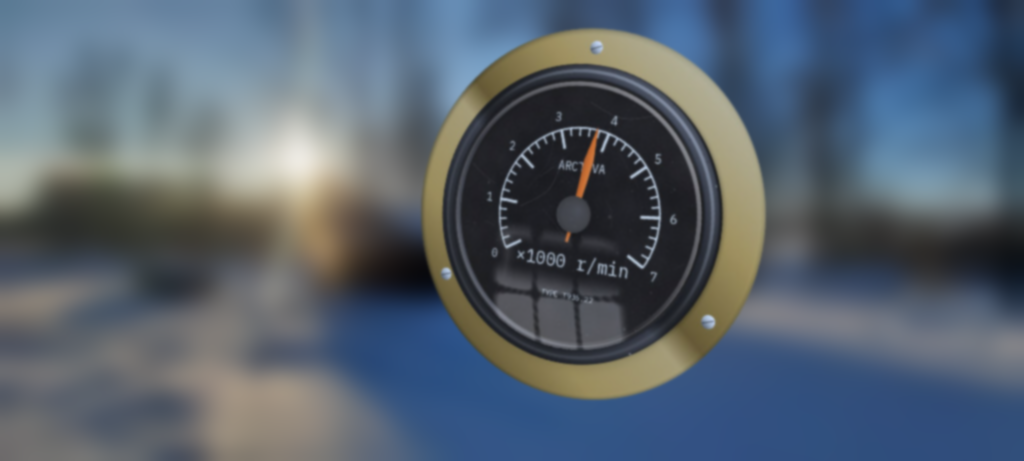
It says {"value": 3800, "unit": "rpm"}
